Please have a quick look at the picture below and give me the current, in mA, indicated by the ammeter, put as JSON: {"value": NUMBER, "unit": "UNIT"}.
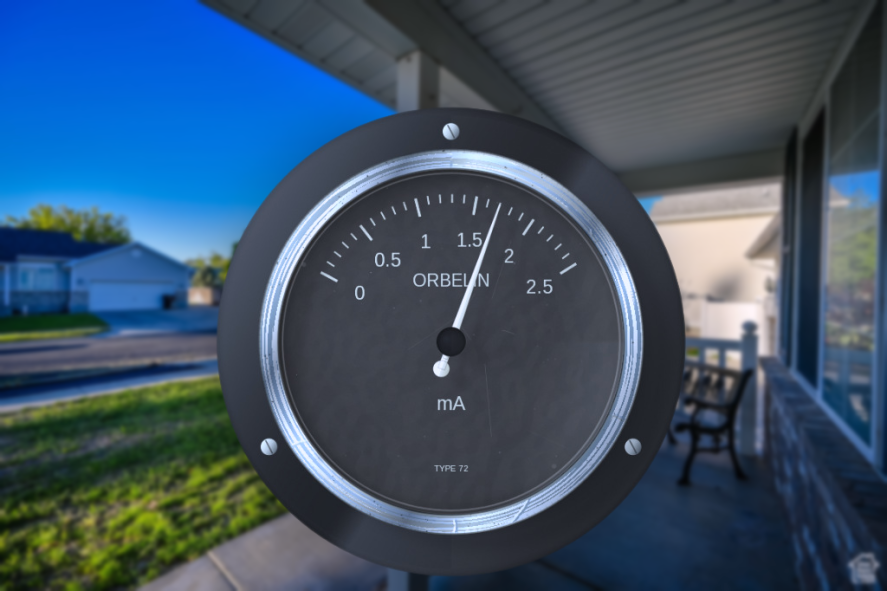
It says {"value": 1.7, "unit": "mA"}
